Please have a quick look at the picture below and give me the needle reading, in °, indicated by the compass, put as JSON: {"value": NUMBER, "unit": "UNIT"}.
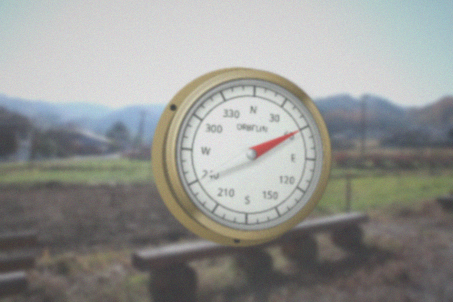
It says {"value": 60, "unit": "°"}
